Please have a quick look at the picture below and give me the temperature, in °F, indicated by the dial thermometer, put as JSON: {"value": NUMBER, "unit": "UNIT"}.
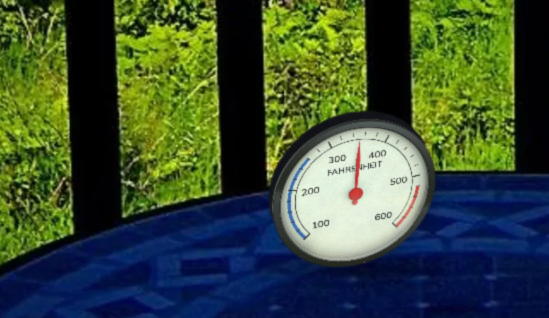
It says {"value": 350, "unit": "°F"}
